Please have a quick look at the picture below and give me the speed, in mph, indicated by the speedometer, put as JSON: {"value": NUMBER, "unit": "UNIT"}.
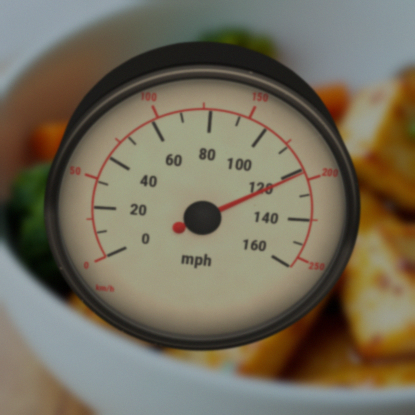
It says {"value": 120, "unit": "mph"}
